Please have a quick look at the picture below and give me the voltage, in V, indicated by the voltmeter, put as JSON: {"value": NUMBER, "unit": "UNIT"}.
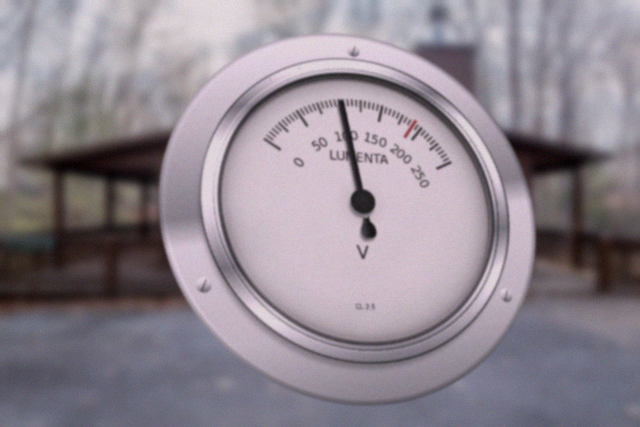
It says {"value": 100, "unit": "V"}
